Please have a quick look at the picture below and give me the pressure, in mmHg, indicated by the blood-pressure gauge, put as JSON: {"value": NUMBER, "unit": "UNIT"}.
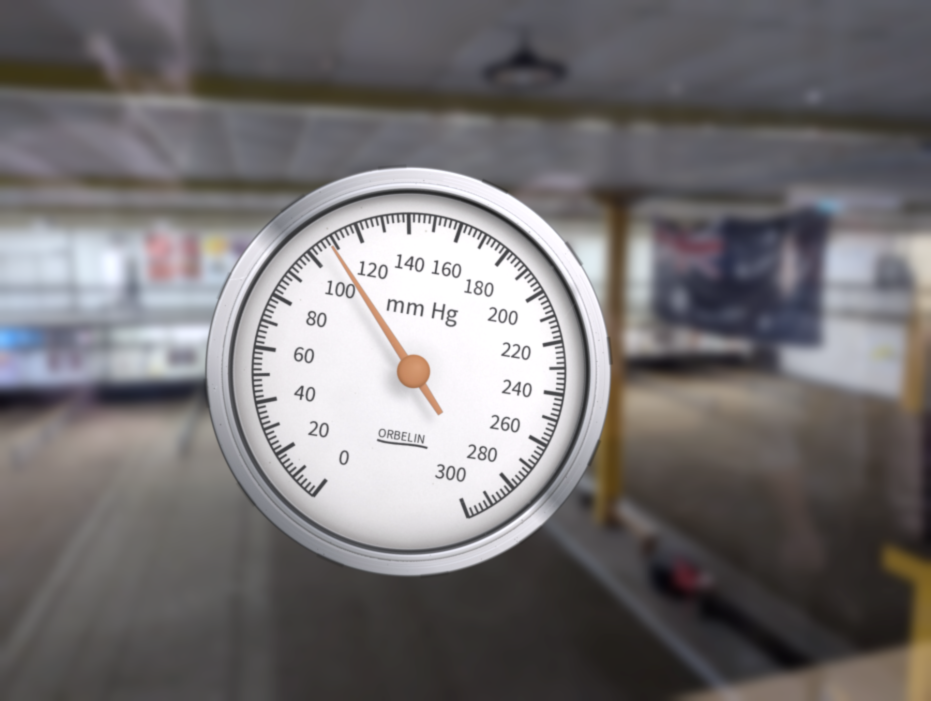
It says {"value": 108, "unit": "mmHg"}
